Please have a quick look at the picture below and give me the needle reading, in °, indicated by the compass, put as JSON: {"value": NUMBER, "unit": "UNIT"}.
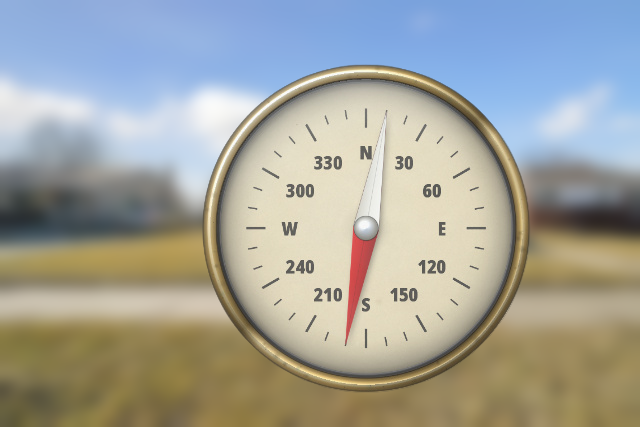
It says {"value": 190, "unit": "°"}
